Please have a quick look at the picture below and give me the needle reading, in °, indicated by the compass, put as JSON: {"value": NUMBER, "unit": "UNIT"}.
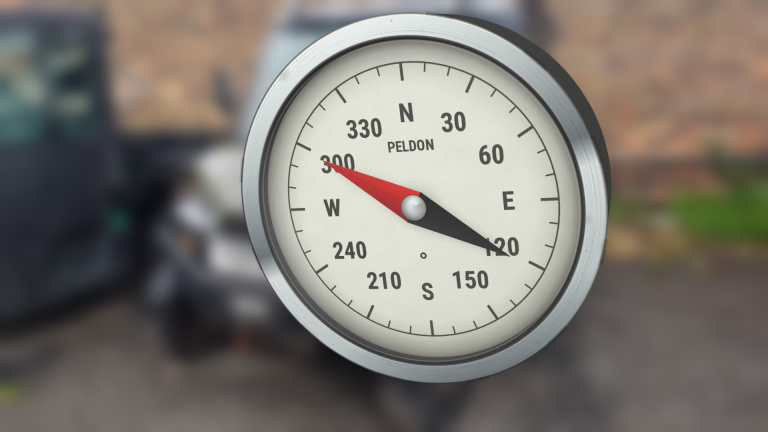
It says {"value": 300, "unit": "°"}
